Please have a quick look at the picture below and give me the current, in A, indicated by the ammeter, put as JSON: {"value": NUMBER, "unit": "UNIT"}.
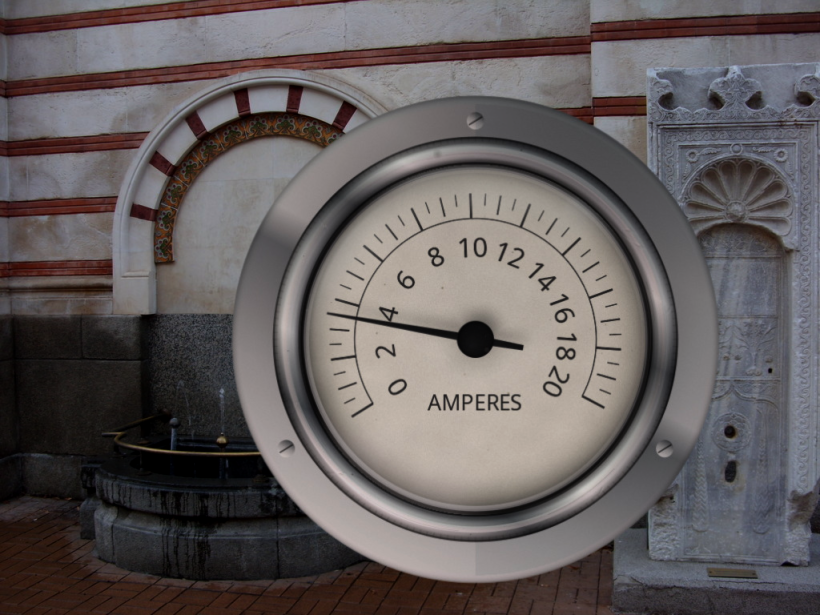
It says {"value": 3.5, "unit": "A"}
